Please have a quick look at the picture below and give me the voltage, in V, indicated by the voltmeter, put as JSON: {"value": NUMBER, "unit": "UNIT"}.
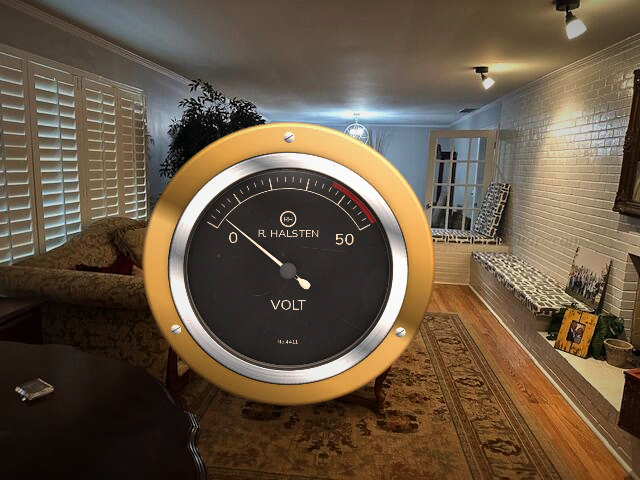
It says {"value": 4, "unit": "V"}
